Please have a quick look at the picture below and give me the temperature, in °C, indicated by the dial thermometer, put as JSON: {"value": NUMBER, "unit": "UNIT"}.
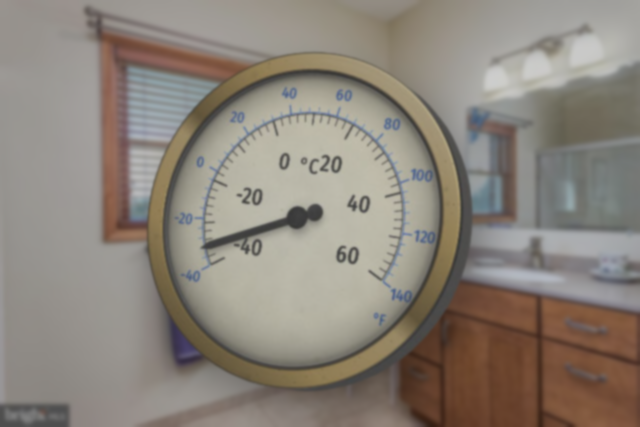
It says {"value": -36, "unit": "°C"}
